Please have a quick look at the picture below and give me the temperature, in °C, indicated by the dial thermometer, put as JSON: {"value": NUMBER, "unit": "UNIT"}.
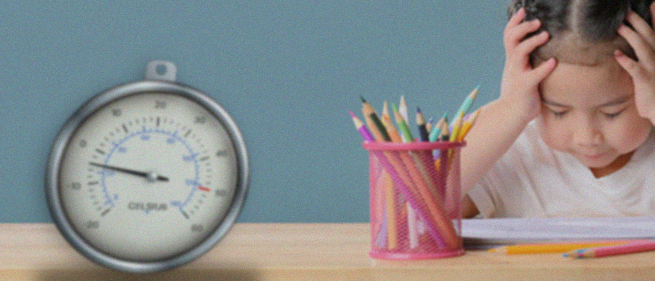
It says {"value": -4, "unit": "°C"}
